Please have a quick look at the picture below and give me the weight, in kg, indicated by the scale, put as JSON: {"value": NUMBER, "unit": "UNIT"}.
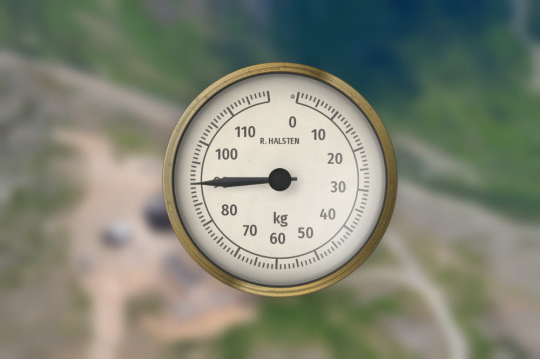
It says {"value": 90, "unit": "kg"}
